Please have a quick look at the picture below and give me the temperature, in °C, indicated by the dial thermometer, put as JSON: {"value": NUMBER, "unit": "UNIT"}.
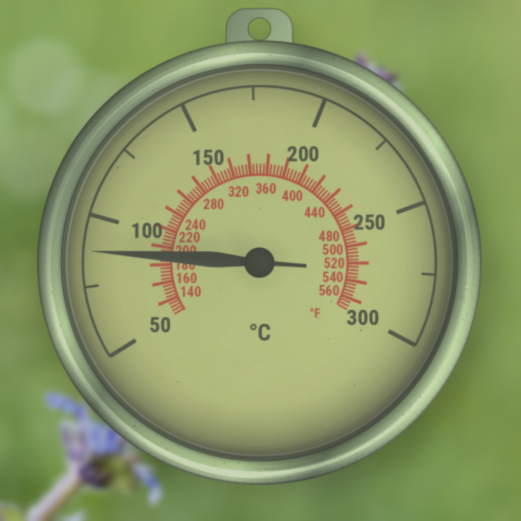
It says {"value": 87.5, "unit": "°C"}
